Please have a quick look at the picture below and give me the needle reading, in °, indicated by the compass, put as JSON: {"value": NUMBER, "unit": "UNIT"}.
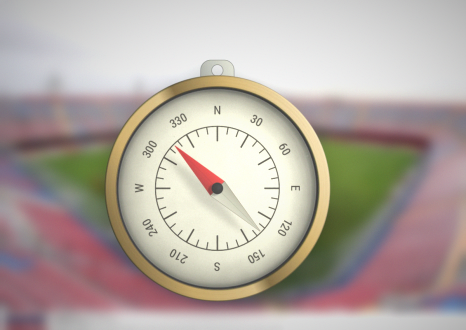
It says {"value": 315, "unit": "°"}
